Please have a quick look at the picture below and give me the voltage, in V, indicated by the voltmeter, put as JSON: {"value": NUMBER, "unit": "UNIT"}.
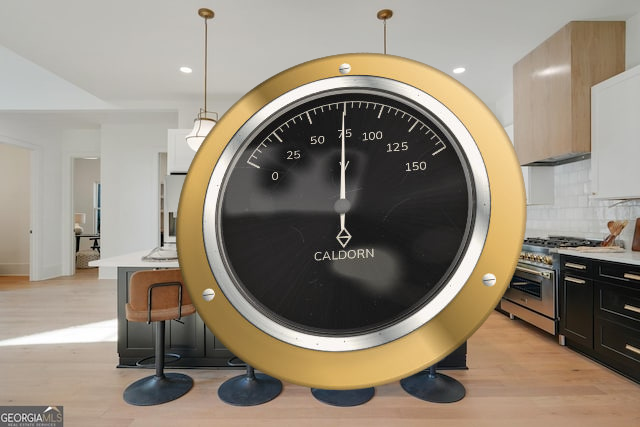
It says {"value": 75, "unit": "V"}
